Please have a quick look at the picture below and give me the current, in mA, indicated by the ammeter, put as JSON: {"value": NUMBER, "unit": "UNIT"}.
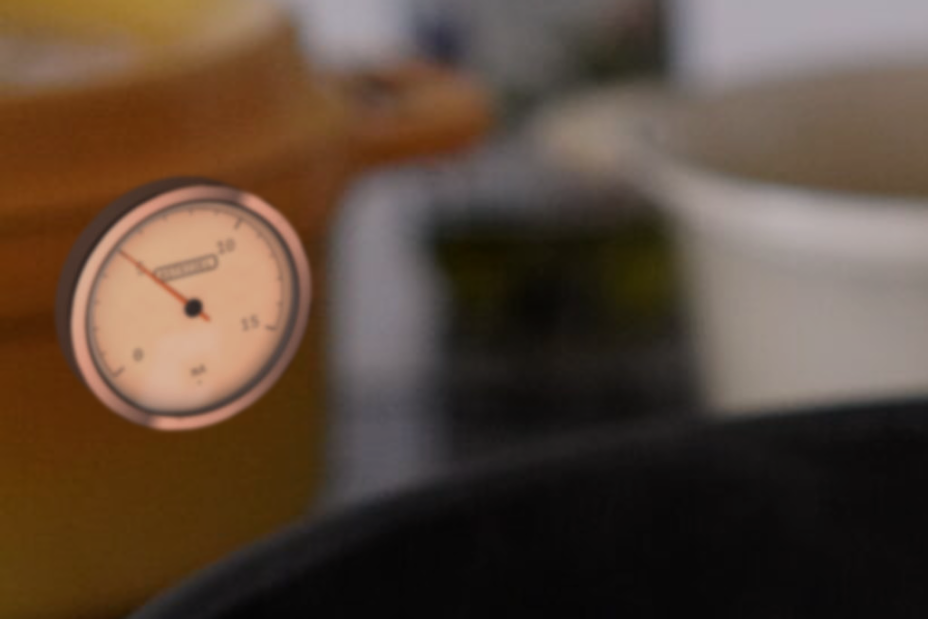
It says {"value": 5, "unit": "mA"}
